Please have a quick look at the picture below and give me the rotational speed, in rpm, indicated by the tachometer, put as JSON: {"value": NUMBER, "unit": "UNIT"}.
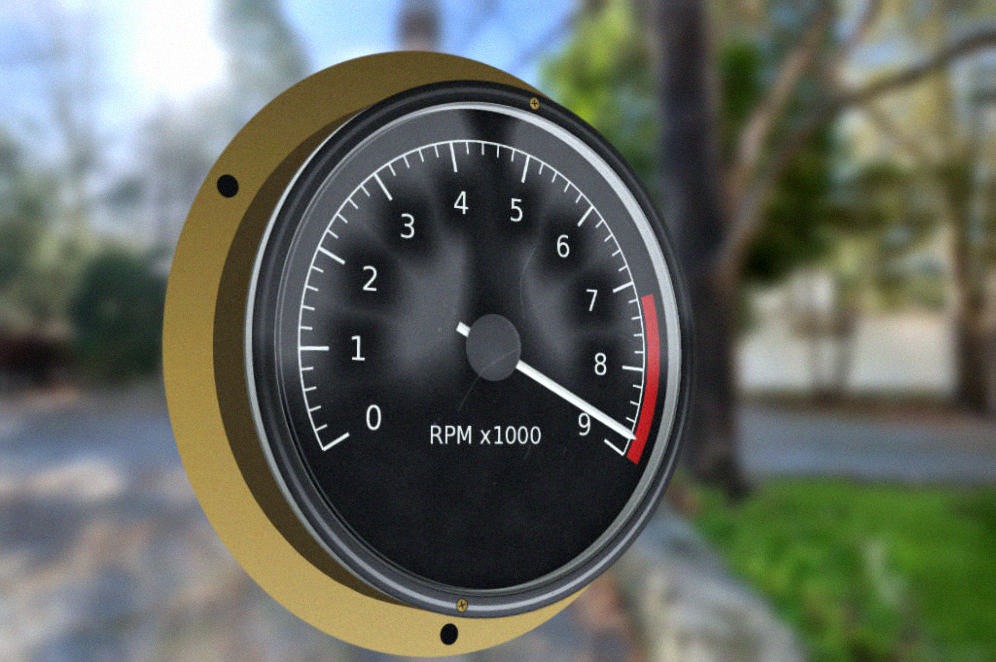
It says {"value": 8800, "unit": "rpm"}
